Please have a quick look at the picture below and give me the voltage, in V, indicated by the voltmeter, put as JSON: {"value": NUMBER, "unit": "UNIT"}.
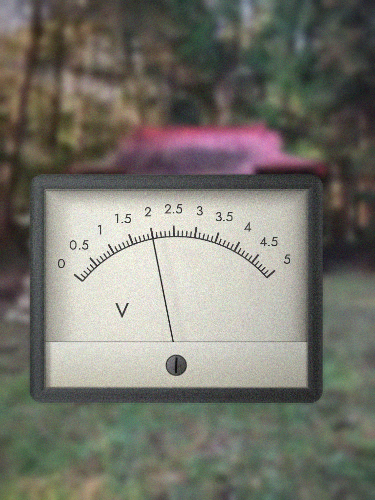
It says {"value": 2, "unit": "V"}
